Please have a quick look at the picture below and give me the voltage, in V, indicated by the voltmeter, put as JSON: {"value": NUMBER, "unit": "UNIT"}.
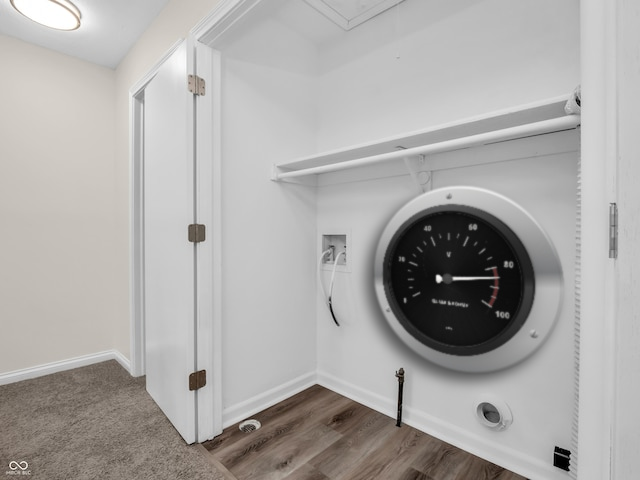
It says {"value": 85, "unit": "V"}
